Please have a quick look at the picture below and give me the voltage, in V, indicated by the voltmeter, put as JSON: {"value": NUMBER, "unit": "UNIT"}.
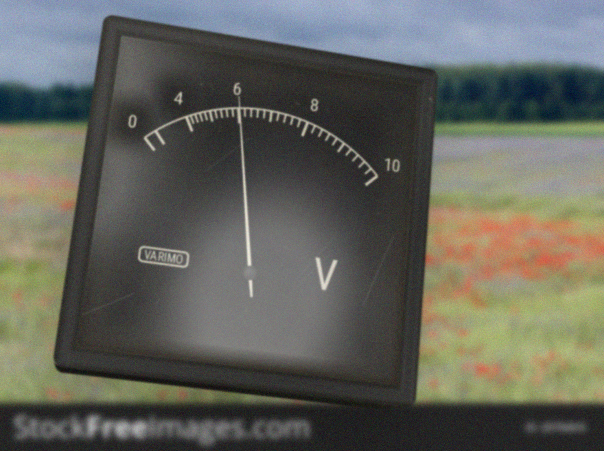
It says {"value": 6, "unit": "V"}
